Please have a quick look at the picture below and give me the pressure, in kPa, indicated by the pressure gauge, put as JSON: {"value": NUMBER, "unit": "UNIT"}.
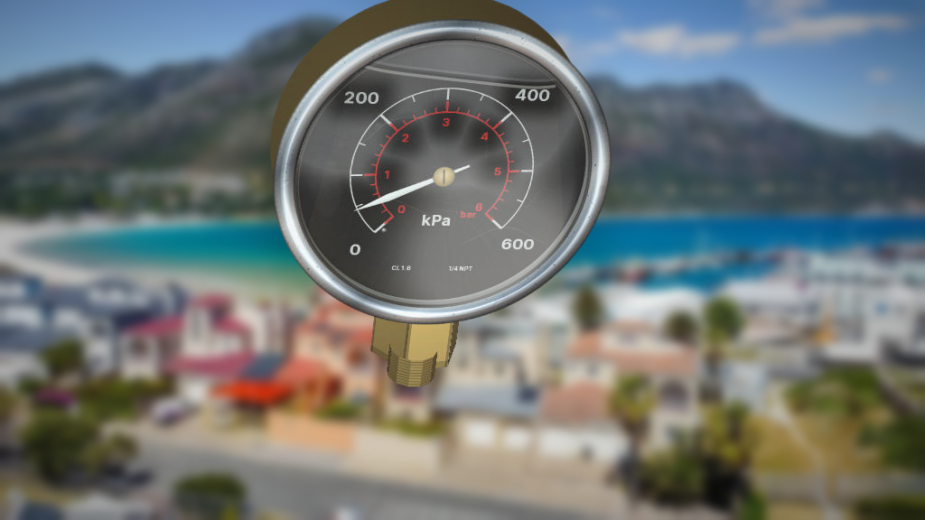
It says {"value": 50, "unit": "kPa"}
